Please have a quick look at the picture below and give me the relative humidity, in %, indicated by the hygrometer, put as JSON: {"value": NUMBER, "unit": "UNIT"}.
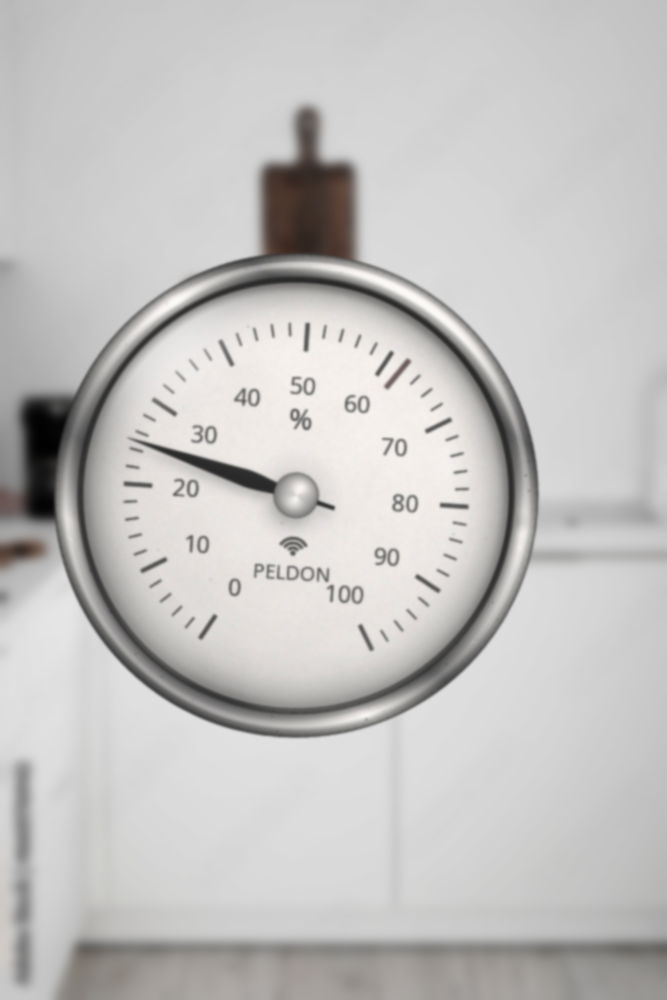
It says {"value": 25, "unit": "%"}
